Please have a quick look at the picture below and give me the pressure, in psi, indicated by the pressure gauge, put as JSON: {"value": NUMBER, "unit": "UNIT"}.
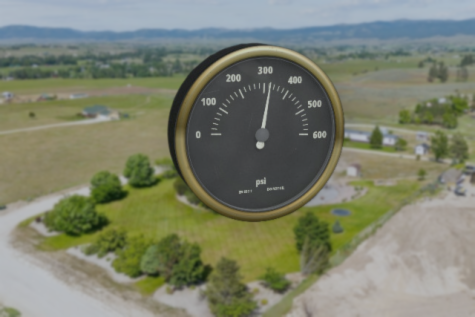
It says {"value": 320, "unit": "psi"}
